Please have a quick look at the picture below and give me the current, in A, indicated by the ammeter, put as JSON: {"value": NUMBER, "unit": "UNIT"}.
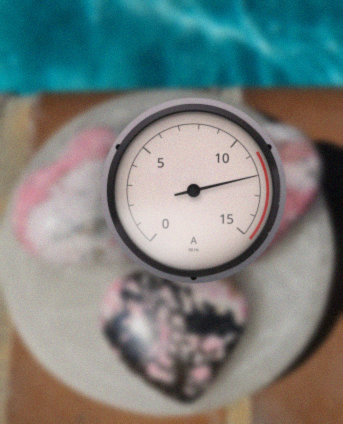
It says {"value": 12, "unit": "A"}
